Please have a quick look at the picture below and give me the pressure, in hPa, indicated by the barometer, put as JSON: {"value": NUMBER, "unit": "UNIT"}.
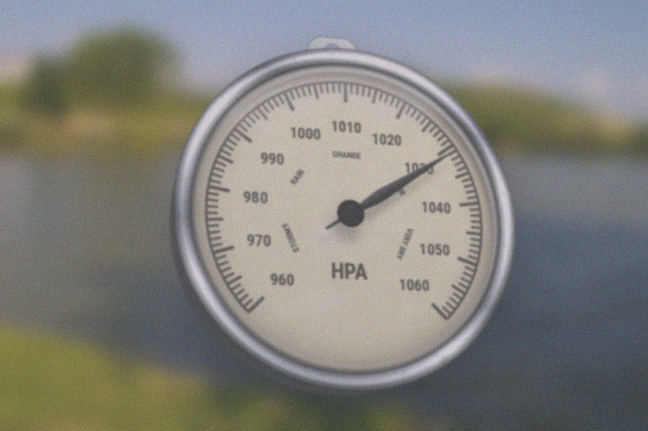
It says {"value": 1031, "unit": "hPa"}
